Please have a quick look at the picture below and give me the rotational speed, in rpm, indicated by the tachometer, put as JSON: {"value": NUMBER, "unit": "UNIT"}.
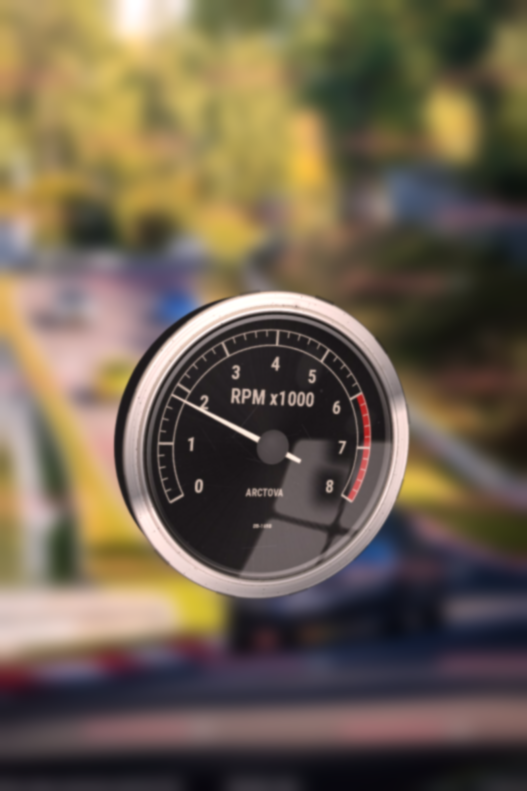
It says {"value": 1800, "unit": "rpm"}
